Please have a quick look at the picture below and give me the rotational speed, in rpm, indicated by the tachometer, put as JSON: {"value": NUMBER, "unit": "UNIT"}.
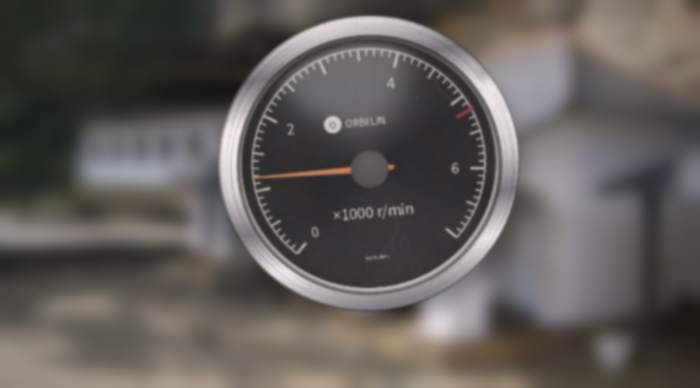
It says {"value": 1200, "unit": "rpm"}
